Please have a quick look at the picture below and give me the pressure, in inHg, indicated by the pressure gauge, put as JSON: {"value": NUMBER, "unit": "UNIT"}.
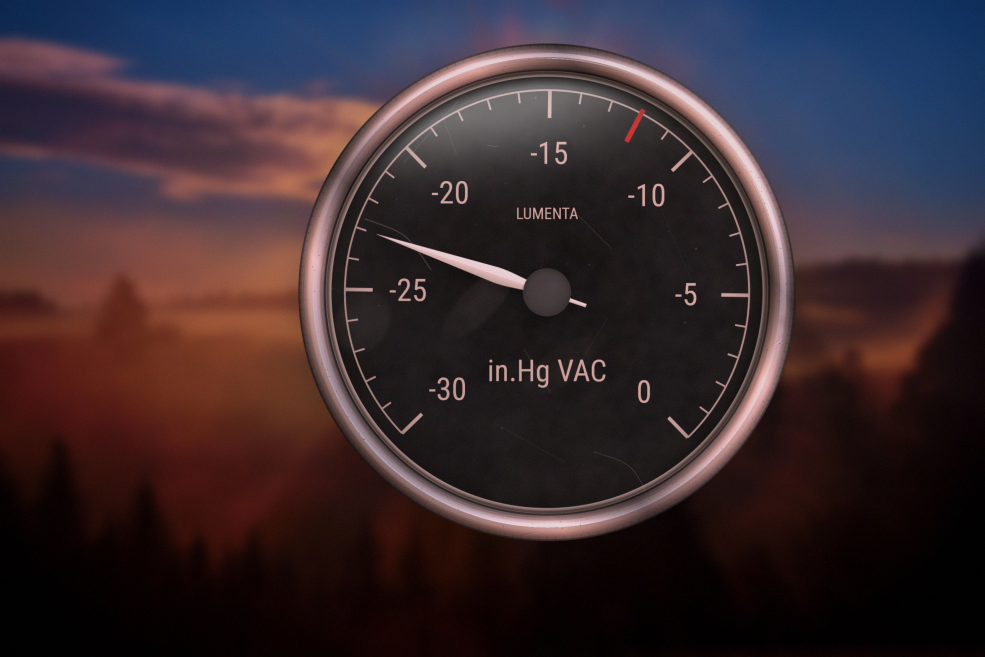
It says {"value": -23, "unit": "inHg"}
